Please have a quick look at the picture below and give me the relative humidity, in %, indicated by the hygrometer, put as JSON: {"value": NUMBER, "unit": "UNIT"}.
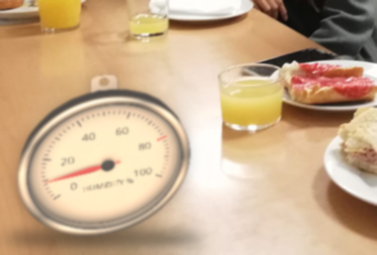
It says {"value": 10, "unit": "%"}
